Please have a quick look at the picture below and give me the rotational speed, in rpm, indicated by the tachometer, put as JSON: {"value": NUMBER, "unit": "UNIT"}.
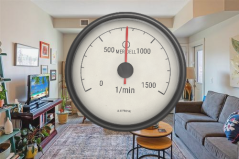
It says {"value": 750, "unit": "rpm"}
